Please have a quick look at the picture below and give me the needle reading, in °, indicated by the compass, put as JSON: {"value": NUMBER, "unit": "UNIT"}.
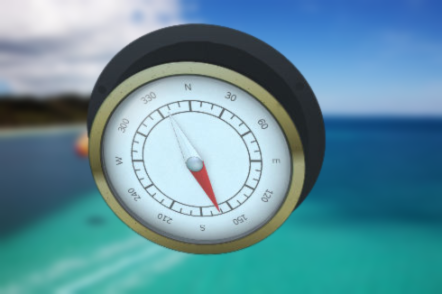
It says {"value": 160, "unit": "°"}
